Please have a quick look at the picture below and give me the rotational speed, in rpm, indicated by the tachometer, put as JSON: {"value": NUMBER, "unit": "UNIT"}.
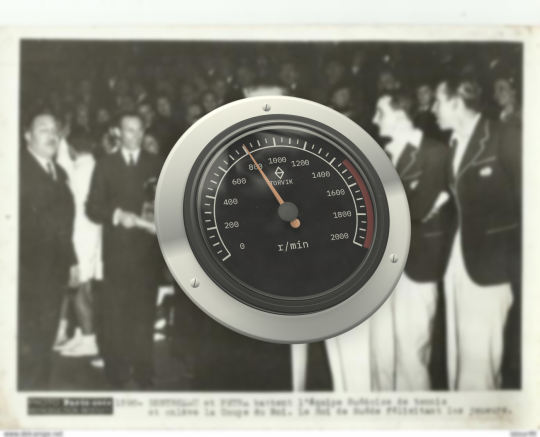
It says {"value": 800, "unit": "rpm"}
